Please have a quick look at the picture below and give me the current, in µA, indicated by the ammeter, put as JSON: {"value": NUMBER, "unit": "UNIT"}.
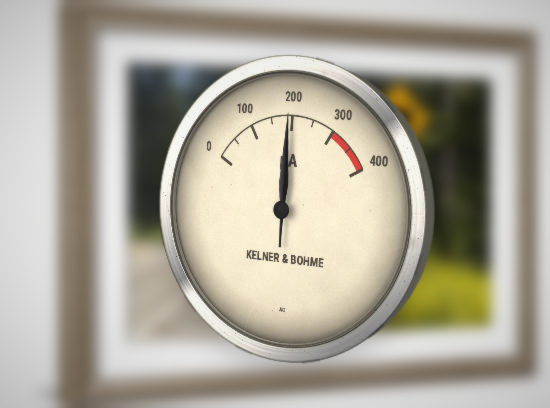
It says {"value": 200, "unit": "µA"}
